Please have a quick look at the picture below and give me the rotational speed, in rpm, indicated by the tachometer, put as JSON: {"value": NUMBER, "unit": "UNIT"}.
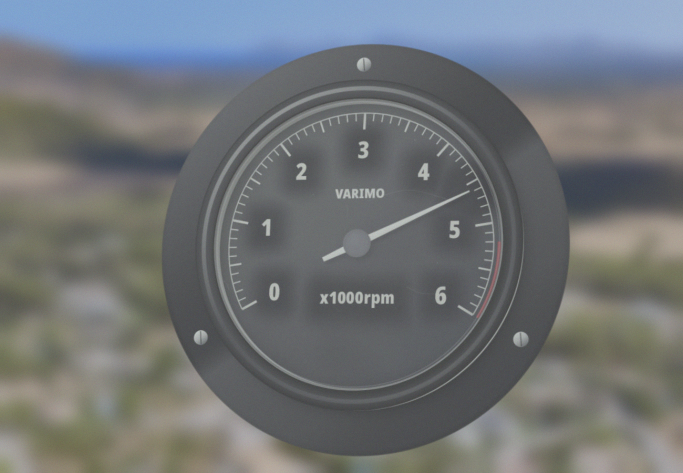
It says {"value": 4600, "unit": "rpm"}
